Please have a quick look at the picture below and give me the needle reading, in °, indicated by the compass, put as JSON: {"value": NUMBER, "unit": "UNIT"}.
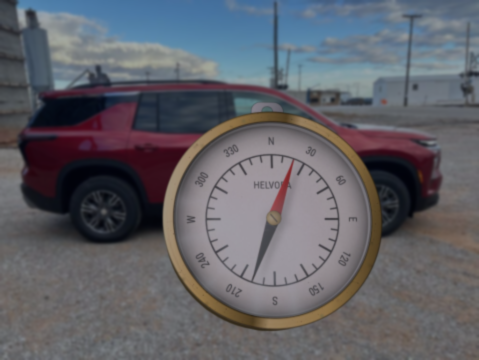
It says {"value": 20, "unit": "°"}
